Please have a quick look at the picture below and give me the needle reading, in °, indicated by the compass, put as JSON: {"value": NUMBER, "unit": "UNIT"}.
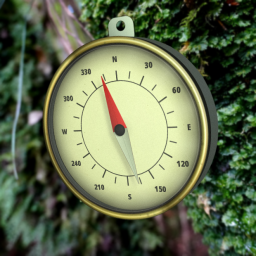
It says {"value": 345, "unit": "°"}
